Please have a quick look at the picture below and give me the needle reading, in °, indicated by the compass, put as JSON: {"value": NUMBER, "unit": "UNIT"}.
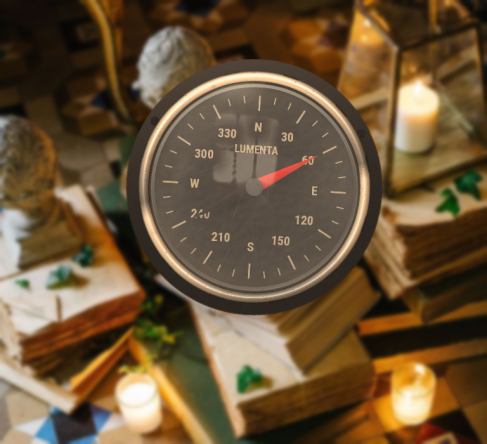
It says {"value": 60, "unit": "°"}
